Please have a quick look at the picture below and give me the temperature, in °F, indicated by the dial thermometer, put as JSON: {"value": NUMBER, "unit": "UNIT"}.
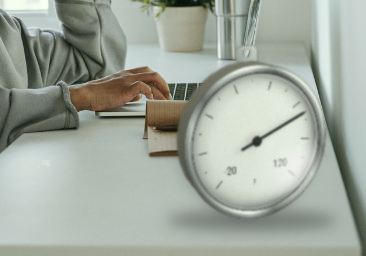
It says {"value": 85, "unit": "°F"}
